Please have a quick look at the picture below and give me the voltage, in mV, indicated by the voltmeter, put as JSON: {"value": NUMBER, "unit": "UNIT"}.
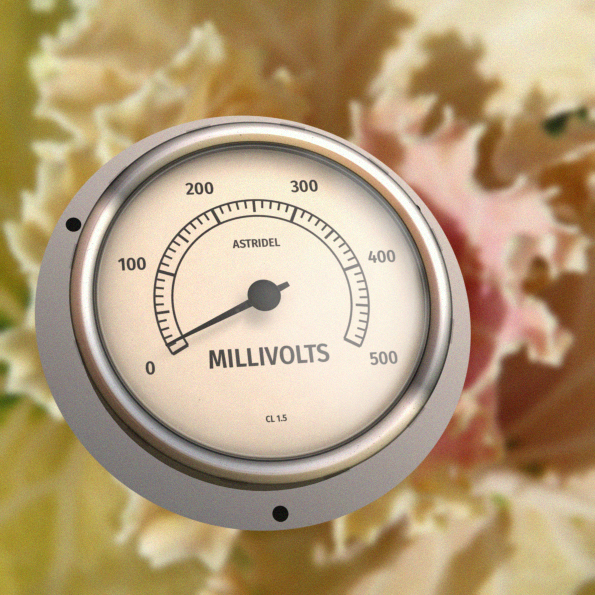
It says {"value": 10, "unit": "mV"}
